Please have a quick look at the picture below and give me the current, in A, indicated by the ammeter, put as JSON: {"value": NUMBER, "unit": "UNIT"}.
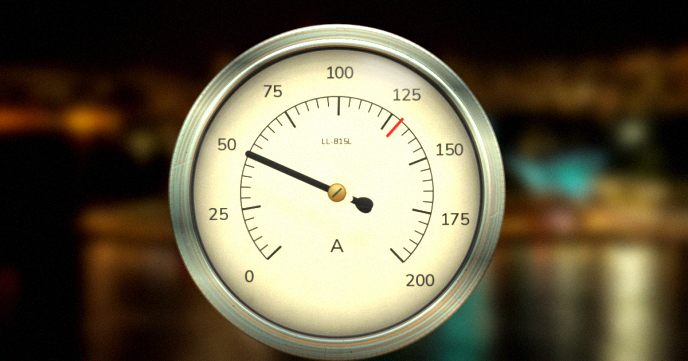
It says {"value": 50, "unit": "A"}
